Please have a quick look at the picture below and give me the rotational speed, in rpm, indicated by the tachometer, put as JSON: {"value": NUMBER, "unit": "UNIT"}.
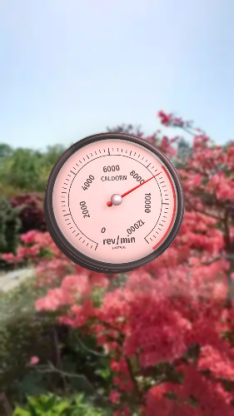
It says {"value": 8600, "unit": "rpm"}
